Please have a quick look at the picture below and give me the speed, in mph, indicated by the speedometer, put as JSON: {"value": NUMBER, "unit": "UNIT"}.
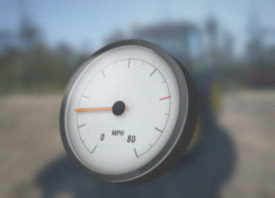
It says {"value": 15, "unit": "mph"}
